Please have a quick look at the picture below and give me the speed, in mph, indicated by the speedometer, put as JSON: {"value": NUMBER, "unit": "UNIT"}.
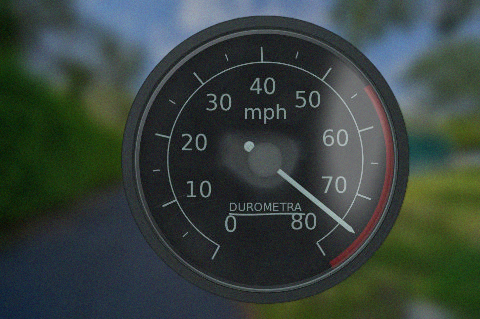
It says {"value": 75, "unit": "mph"}
